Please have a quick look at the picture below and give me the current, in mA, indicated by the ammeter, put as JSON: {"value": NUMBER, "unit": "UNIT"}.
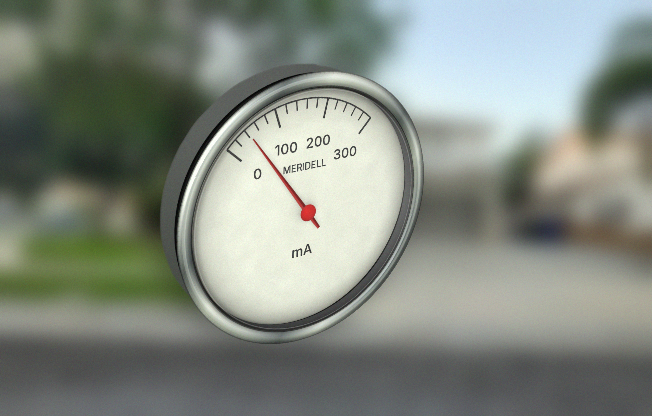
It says {"value": 40, "unit": "mA"}
